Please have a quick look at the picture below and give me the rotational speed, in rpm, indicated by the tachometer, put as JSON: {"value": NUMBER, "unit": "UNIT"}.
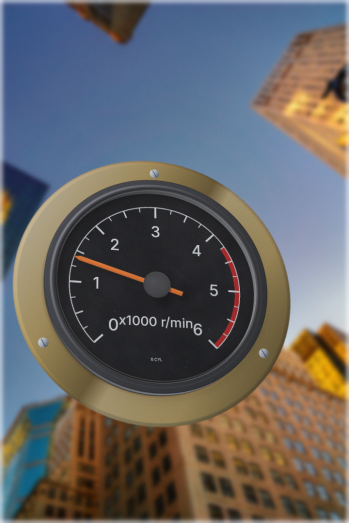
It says {"value": 1375, "unit": "rpm"}
